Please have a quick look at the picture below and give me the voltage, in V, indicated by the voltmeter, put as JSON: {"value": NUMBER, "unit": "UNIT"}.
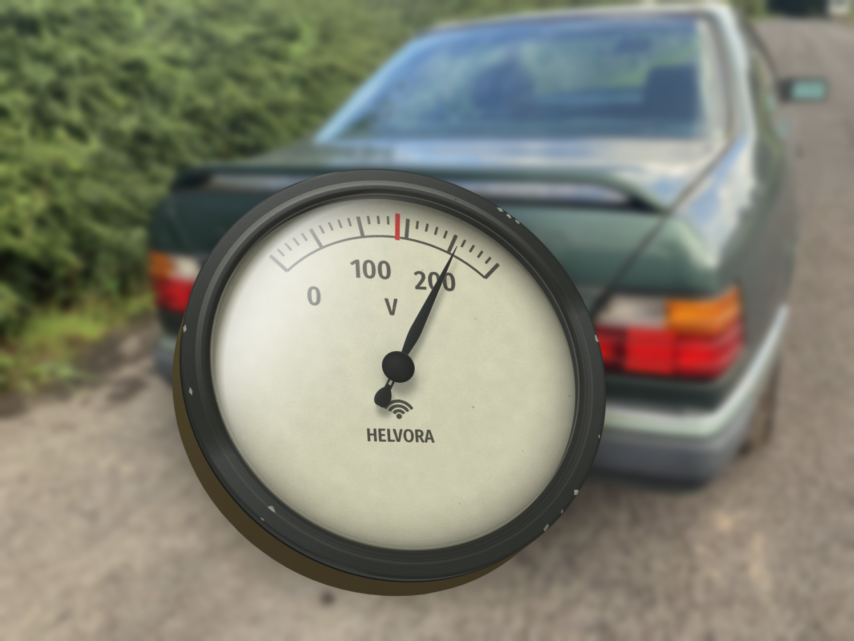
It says {"value": 205, "unit": "V"}
